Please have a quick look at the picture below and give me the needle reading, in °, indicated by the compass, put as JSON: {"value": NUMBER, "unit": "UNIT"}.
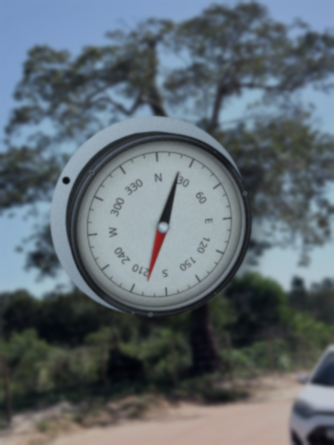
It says {"value": 200, "unit": "°"}
